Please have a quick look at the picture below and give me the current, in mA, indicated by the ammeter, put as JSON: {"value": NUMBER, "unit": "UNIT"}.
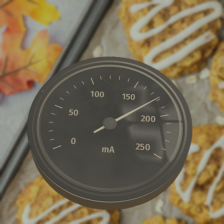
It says {"value": 180, "unit": "mA"}
